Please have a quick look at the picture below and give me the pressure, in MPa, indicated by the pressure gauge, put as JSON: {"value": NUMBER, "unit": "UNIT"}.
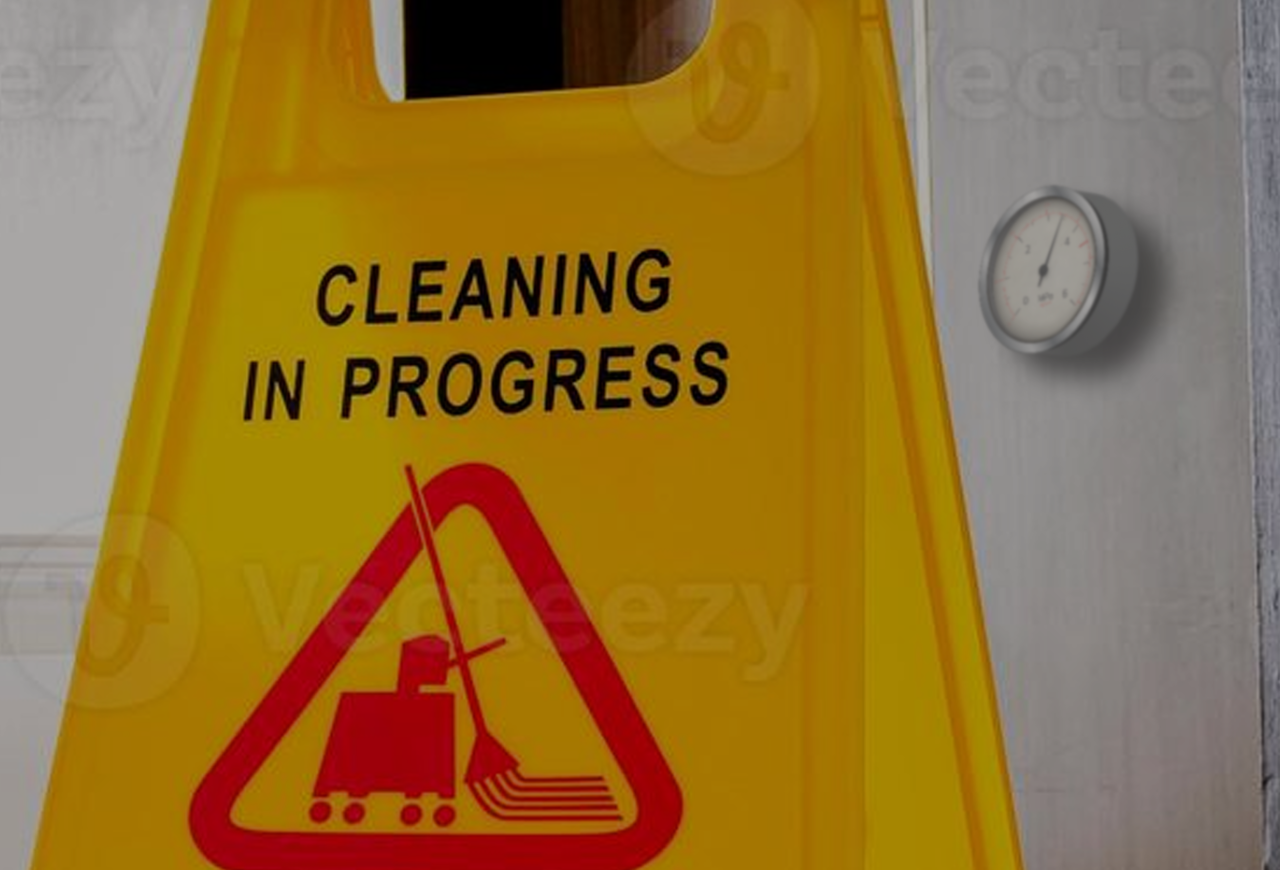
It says {"value": 3.5, "unit": "MPa"}
